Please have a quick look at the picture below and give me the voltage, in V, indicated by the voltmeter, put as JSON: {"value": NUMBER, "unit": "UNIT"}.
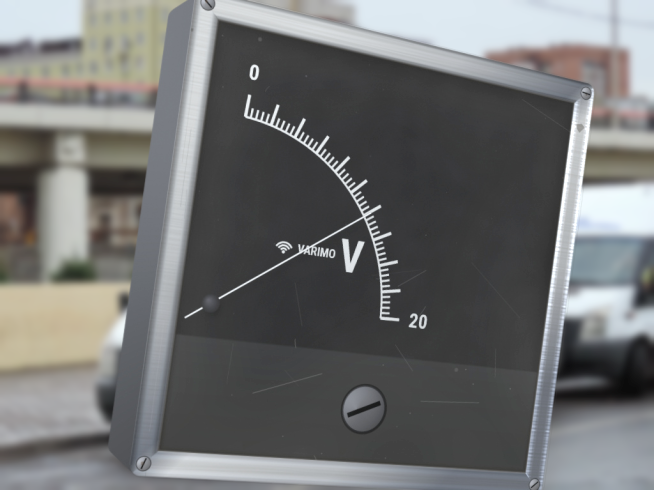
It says {"value": 12, "unit": "V"}
